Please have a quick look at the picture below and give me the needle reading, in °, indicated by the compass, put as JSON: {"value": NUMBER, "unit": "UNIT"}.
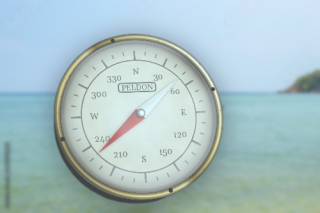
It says {"value": 230, "unit": "°"}
